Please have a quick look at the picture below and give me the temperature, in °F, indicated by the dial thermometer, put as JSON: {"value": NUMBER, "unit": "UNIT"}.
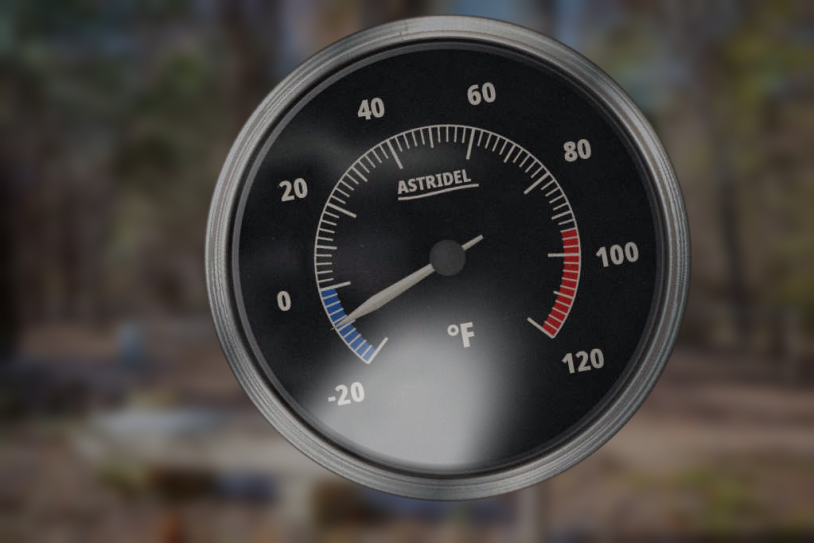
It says {"value": -9, "unit": "°F"}
